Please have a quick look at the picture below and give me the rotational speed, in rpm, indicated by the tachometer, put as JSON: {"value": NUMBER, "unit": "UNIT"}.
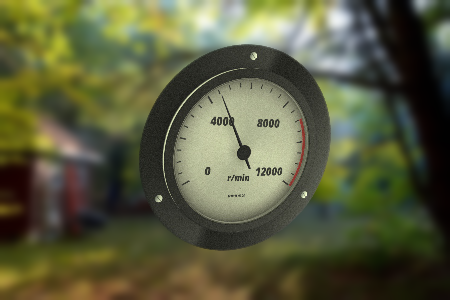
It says {"value": 4500, "unit": "rpm"}
